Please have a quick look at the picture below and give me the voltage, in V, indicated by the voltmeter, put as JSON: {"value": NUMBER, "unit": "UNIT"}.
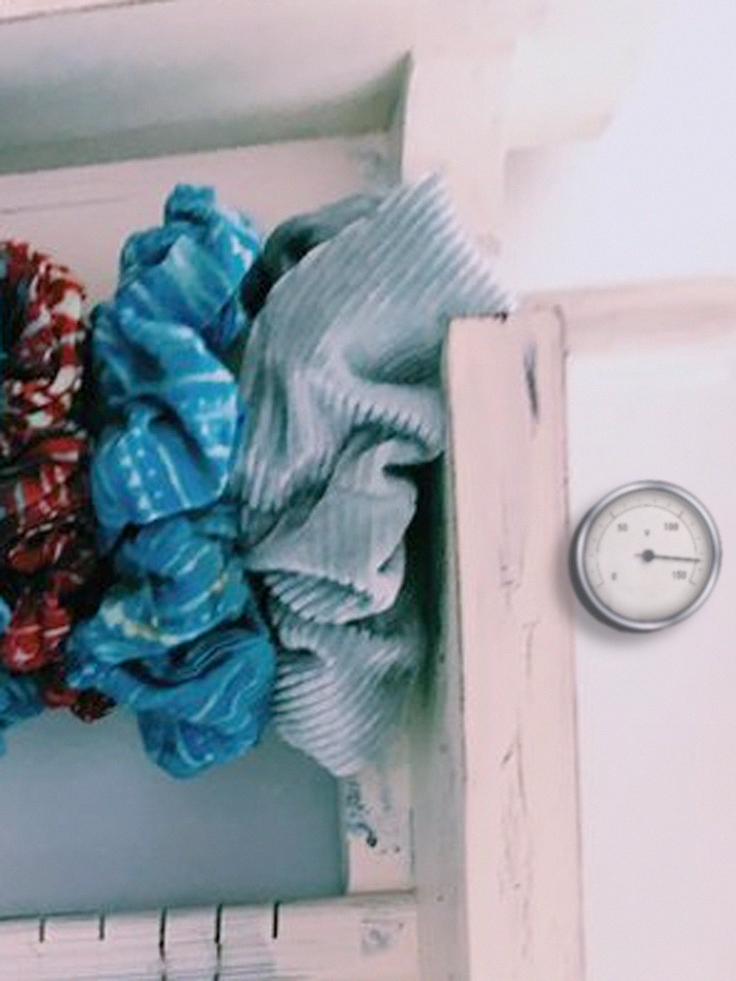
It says {"value": 135, "unit": "V"}
